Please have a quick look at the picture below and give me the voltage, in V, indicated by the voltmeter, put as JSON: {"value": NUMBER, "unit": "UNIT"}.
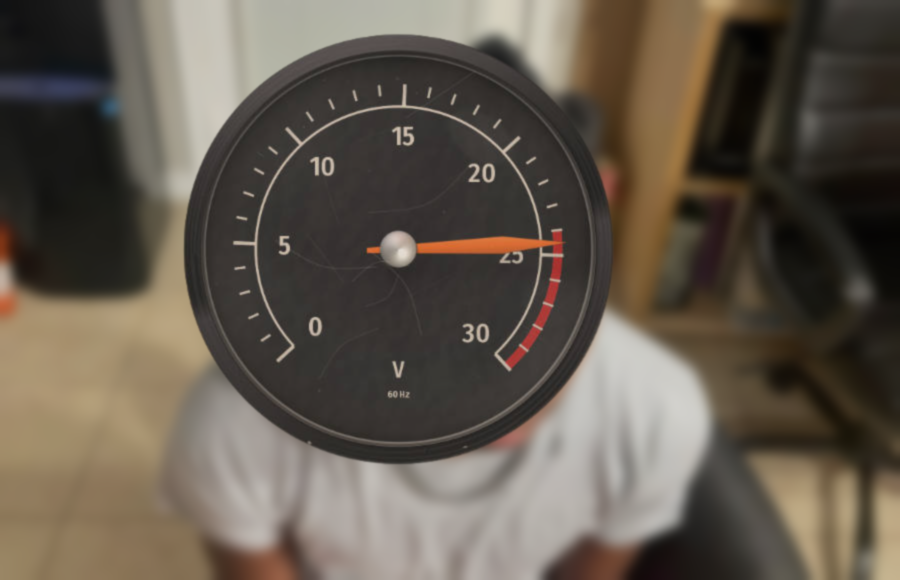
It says {"value": 24.5, "unit": "V"}
